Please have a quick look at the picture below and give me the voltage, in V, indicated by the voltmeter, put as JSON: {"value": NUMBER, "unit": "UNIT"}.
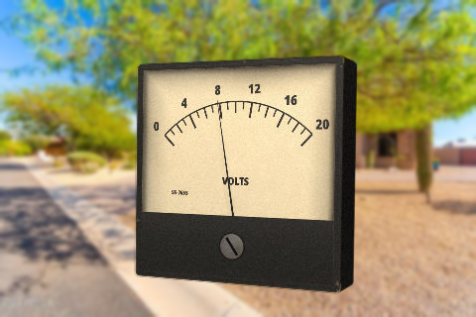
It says {"value": 8, "unit": "V"}
